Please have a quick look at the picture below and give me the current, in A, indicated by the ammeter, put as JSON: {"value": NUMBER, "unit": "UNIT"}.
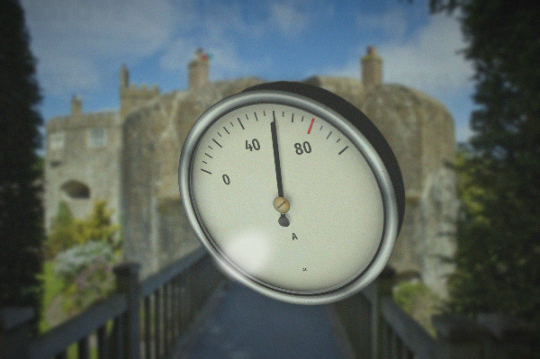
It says {"value": 60, "unit": "A"}
